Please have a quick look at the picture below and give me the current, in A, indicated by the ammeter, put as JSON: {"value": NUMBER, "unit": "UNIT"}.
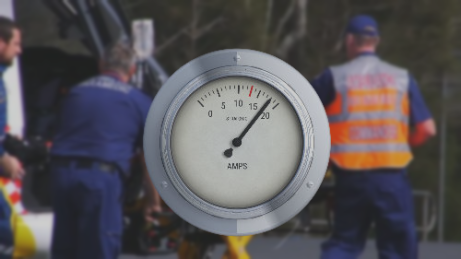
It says {"value": 18, "unit": "A"}
